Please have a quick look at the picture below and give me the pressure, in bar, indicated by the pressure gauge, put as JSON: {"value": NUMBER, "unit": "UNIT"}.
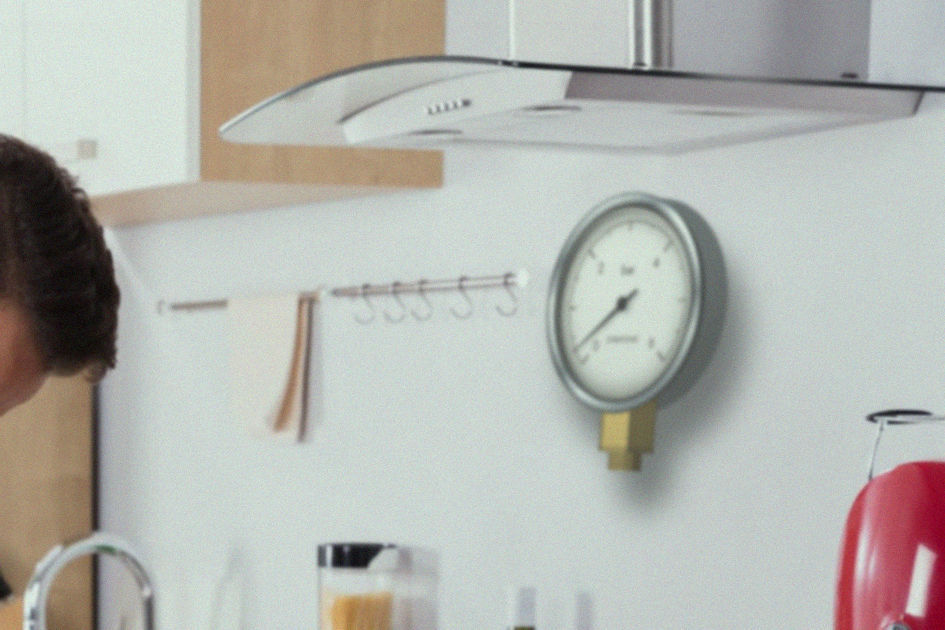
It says {"value": 0.25, "unit": "bar"}
